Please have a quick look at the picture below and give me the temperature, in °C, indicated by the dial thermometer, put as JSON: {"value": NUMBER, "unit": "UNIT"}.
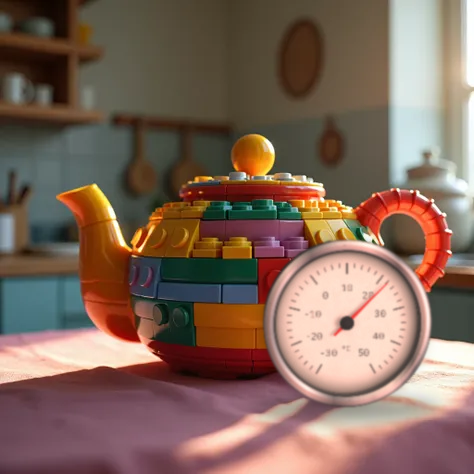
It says {"value": 22, "unit": "°C"}
